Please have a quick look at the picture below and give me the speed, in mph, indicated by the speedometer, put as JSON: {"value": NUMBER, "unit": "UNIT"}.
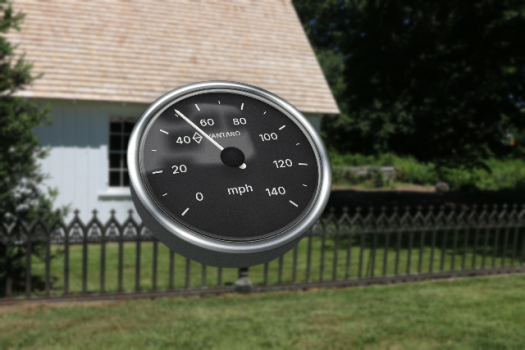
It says {"value": 50, "unit": "mph"}
